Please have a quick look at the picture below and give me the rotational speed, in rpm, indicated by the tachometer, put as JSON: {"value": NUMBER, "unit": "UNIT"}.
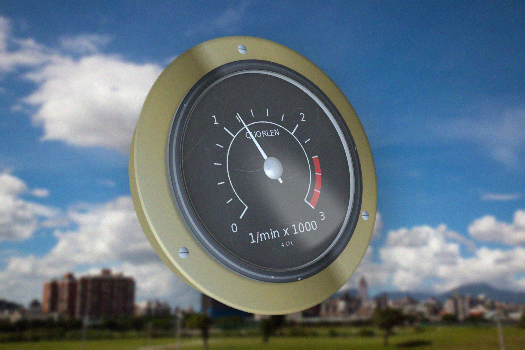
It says {"value": 1200, "unit": "rpm"}
